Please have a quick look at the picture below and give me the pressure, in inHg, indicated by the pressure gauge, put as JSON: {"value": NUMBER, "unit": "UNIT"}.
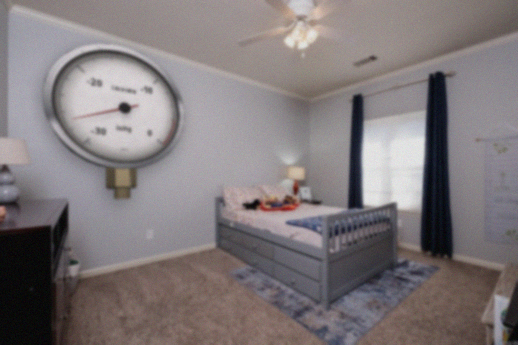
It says {"value": -27, "unit": "inHg"}
